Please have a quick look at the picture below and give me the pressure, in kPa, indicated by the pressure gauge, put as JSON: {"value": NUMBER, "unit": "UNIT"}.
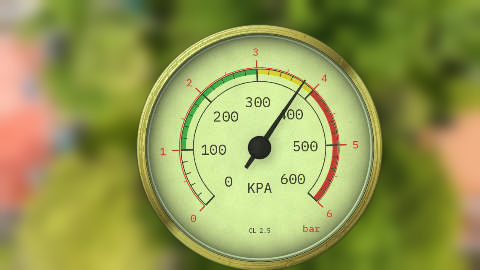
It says {"value": 380, "unit": "kPa"}
